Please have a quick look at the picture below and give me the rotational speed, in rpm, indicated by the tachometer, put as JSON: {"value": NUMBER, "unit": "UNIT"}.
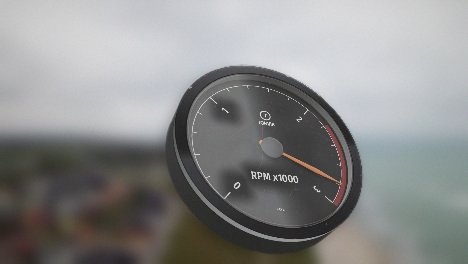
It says {"value": 2800, "unit": "rpm"}
